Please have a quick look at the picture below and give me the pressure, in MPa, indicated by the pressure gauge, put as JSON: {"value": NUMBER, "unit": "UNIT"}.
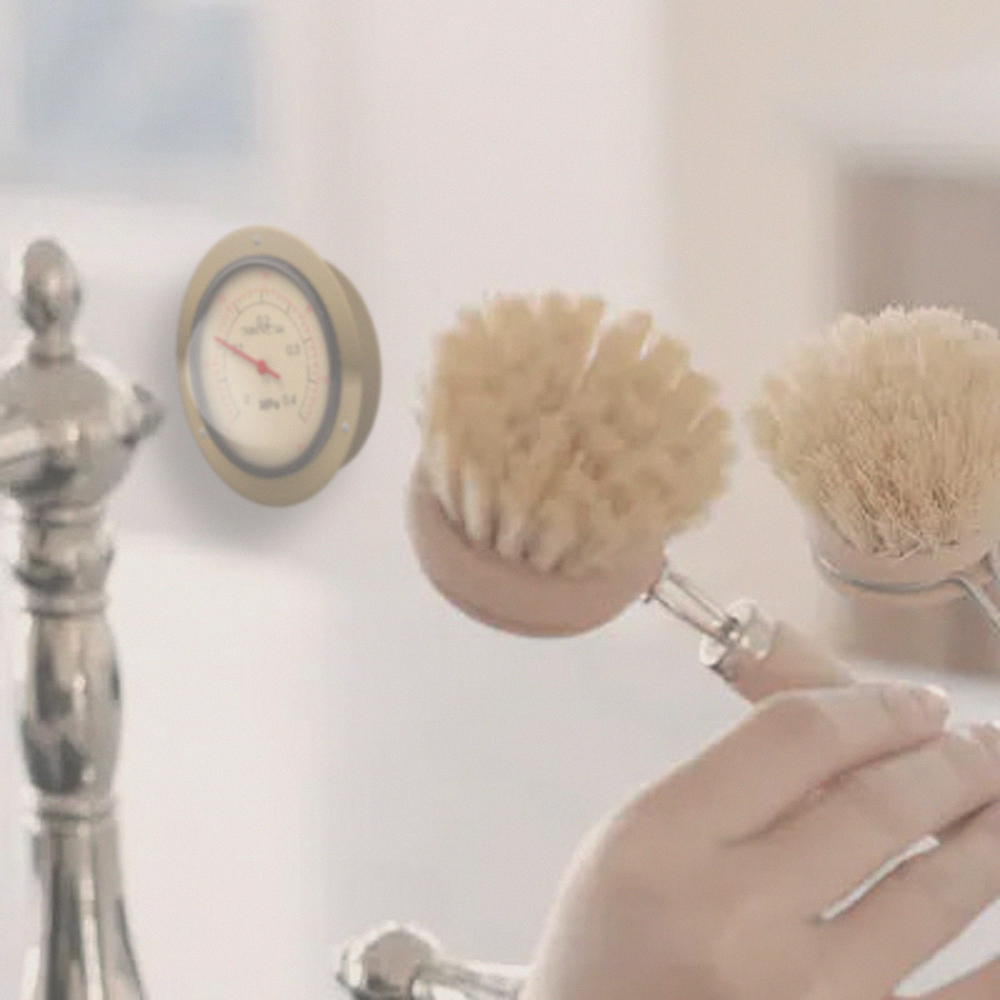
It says {"value": 0.1, "unit": "MPa"}
